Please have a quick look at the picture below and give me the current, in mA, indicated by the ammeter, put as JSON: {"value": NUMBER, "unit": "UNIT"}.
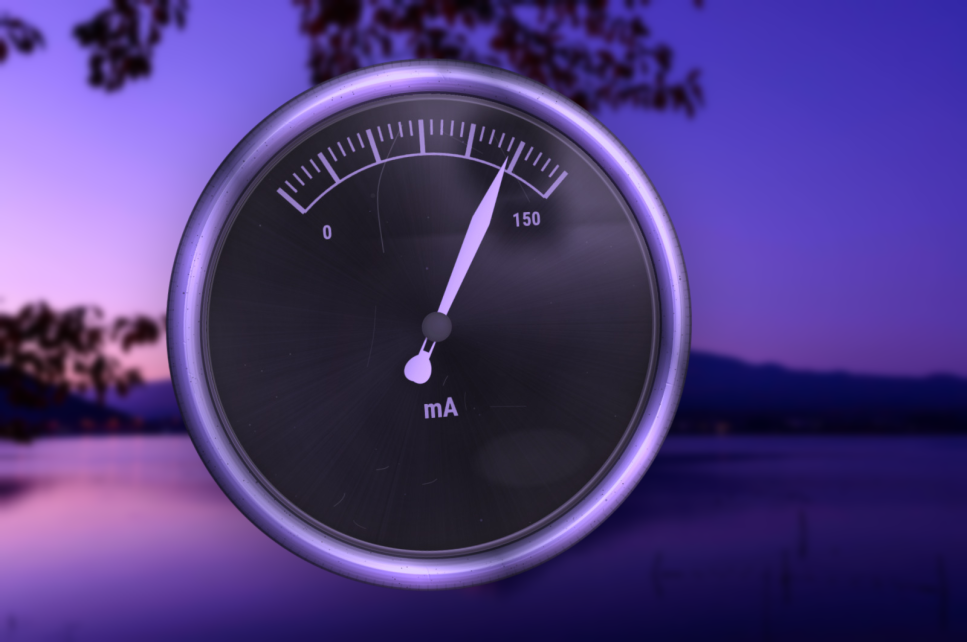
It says {"value": 120, "unit": "mA"}
